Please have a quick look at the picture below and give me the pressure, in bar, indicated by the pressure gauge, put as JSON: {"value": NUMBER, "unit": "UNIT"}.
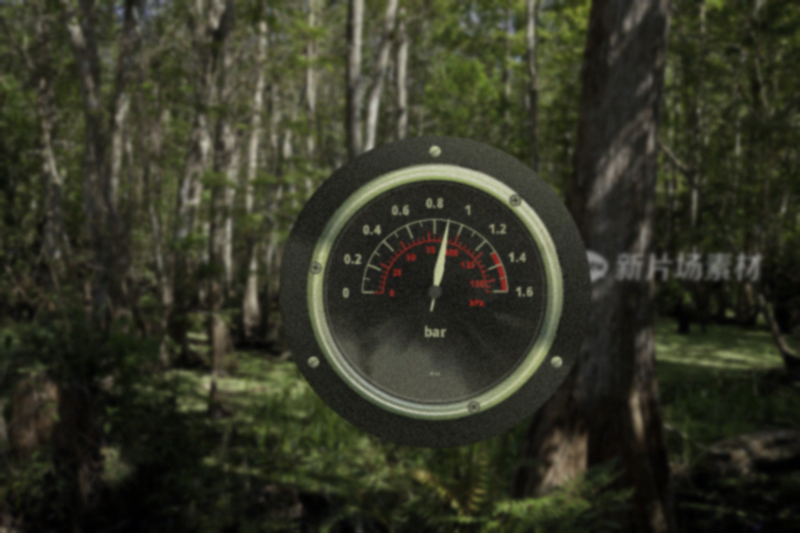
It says {"value": 0.9, "unit": "bar"}
